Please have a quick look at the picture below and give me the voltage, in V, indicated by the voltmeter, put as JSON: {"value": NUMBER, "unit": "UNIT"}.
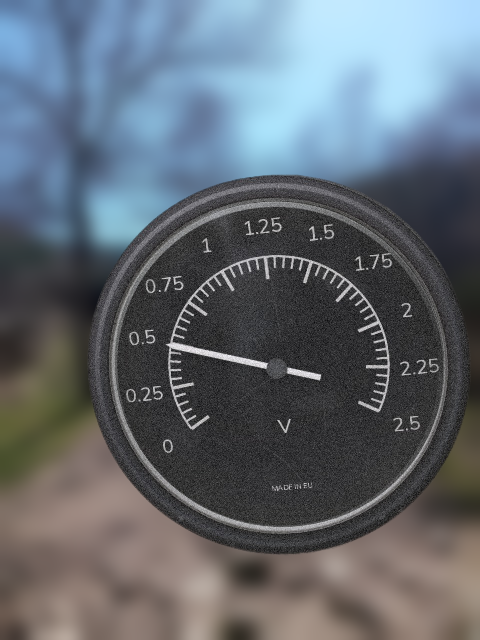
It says {"value": 0.5, "unit": "V"}
